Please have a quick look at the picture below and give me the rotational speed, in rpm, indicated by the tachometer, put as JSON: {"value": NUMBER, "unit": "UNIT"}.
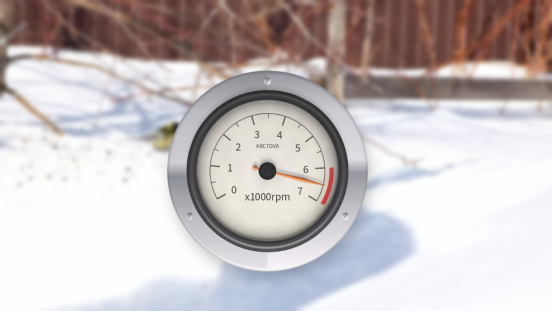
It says {"value": 6500, "unit": "rpm"}
